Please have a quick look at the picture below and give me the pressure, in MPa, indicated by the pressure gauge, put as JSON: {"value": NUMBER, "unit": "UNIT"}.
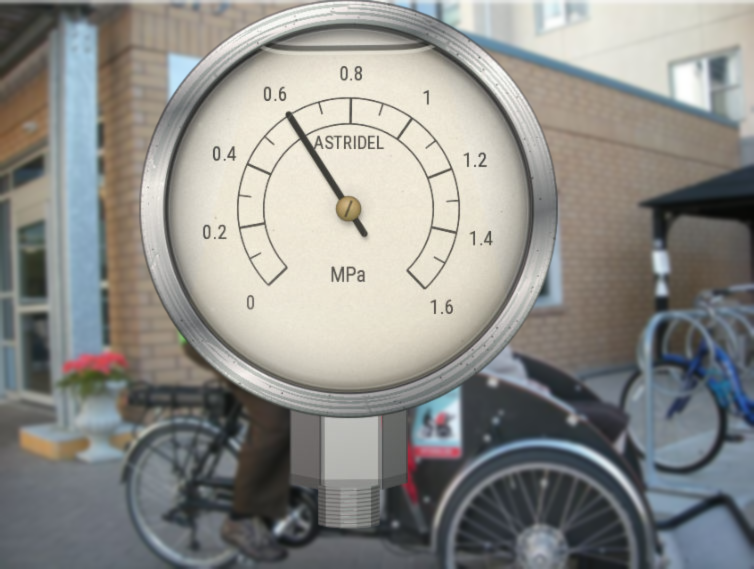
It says {"value": 0.6, "unit": "MPa"}
